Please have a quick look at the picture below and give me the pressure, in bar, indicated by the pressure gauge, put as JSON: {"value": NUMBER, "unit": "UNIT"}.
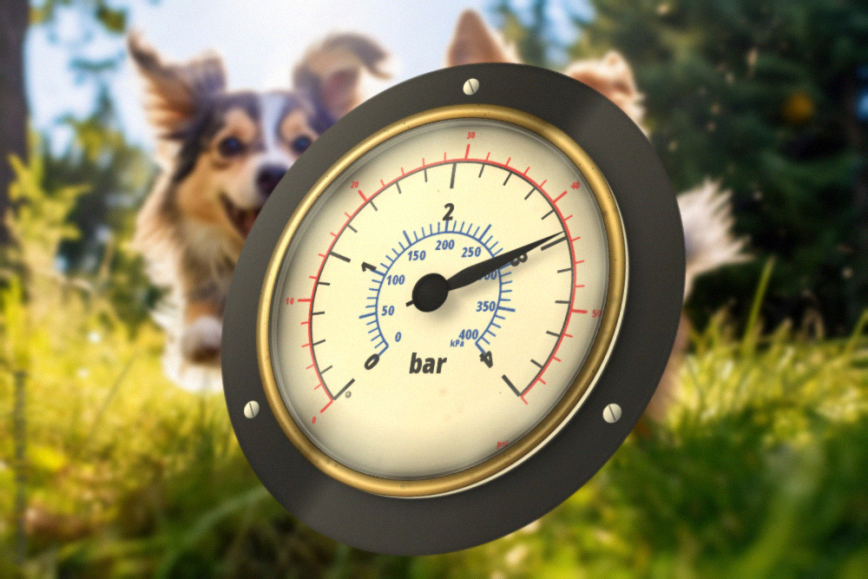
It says {"value": 3, "unit": "bar"}
